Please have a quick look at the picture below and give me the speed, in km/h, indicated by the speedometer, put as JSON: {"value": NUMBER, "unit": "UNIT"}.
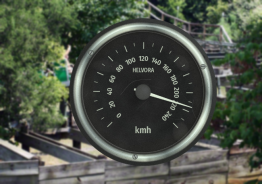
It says {"value": 215, "unit": "km/h"}
